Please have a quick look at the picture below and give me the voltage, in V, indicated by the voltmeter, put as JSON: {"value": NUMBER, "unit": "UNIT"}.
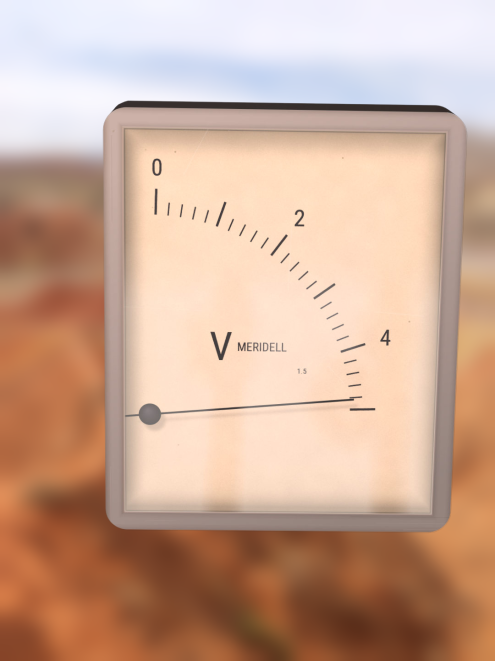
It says {"value": 4.8, "unit": "V"}
